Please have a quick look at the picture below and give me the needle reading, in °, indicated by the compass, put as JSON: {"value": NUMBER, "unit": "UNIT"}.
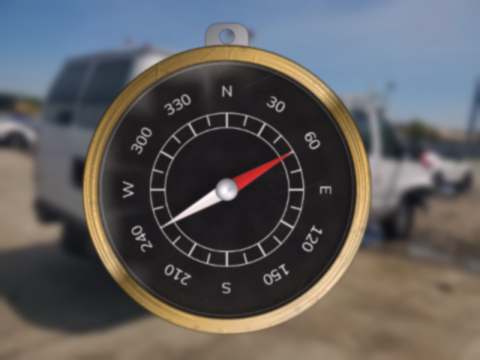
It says {"value": 60, "unit": "°"}
